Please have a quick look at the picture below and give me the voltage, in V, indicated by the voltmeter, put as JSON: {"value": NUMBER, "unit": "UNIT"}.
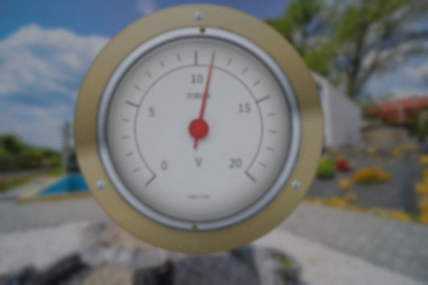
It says {"value": 11, "unit": "V"}
